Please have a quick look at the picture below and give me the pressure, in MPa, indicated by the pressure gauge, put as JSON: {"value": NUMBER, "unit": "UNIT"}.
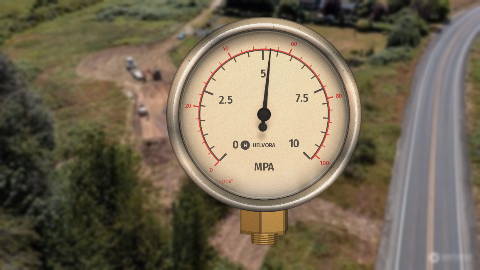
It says {"value": 5.25, "unit": "MPa"}
